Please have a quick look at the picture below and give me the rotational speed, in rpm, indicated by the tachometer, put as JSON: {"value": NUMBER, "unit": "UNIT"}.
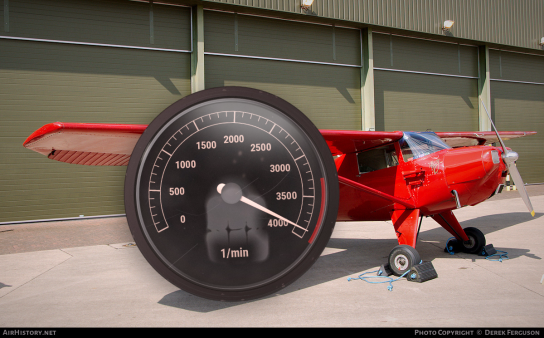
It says {"value": 3900, "unit": "rpm"}
